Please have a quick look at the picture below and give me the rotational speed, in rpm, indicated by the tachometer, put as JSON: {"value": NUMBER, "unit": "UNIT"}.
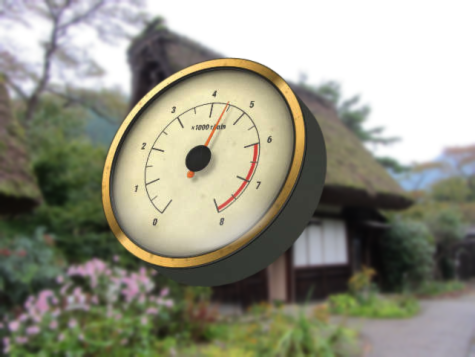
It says {"value": 4500, "unit": "rpm"}
